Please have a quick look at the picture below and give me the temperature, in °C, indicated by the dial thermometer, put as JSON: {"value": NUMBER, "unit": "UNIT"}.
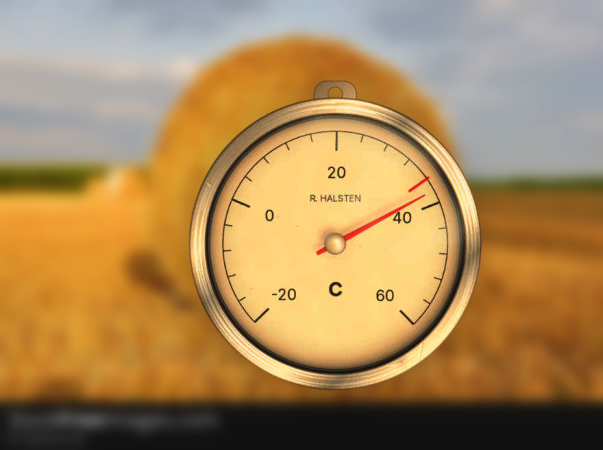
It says {"value": 38, "unit": "°C"}
